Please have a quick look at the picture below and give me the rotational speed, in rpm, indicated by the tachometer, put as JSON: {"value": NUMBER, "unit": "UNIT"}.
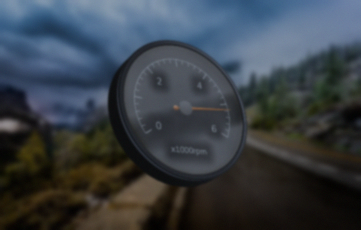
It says {"value": 5200, "unit": "rpm"}
